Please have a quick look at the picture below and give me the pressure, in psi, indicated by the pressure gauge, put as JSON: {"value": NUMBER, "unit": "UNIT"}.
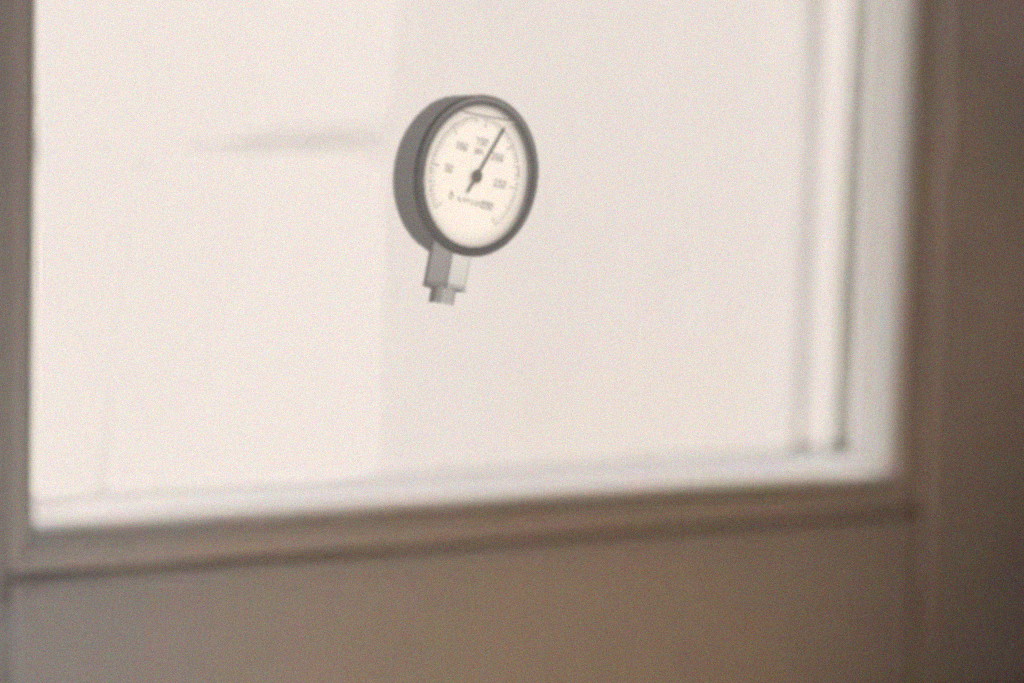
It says {"value": 175, "unit": "psi"}
